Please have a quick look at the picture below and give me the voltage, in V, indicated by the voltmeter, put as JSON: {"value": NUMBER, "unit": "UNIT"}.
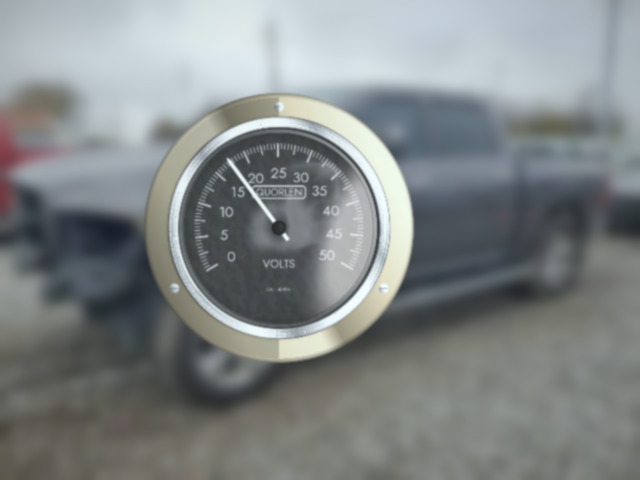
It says {"value": 17.5, "unit": "V"}
